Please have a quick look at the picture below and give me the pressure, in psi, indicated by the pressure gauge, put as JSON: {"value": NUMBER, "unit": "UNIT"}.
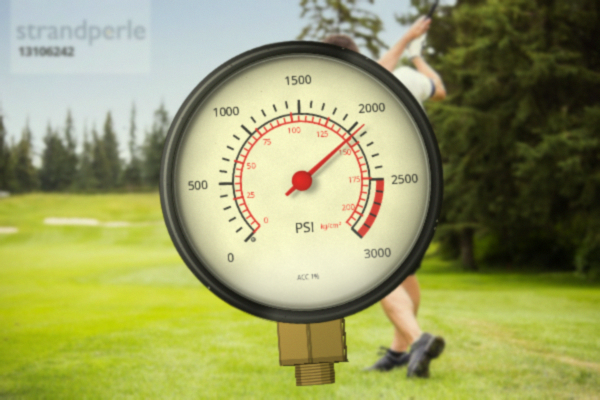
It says {"value": 2050, "unit": "psi"}
